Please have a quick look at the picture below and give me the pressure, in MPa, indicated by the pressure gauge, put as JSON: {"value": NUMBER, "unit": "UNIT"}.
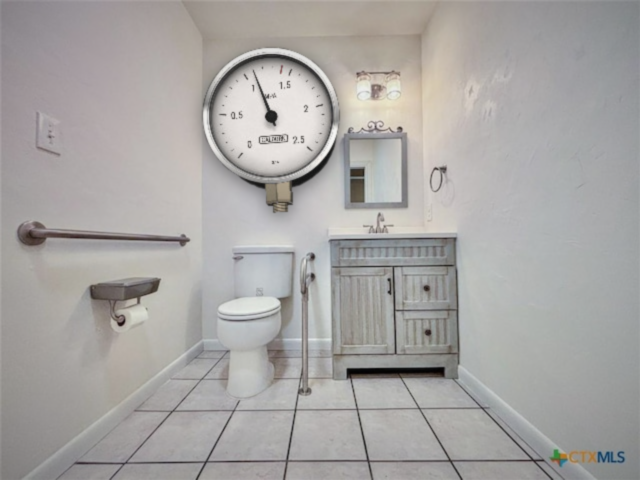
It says {"value": 1.1, "unit": "MPa"}
